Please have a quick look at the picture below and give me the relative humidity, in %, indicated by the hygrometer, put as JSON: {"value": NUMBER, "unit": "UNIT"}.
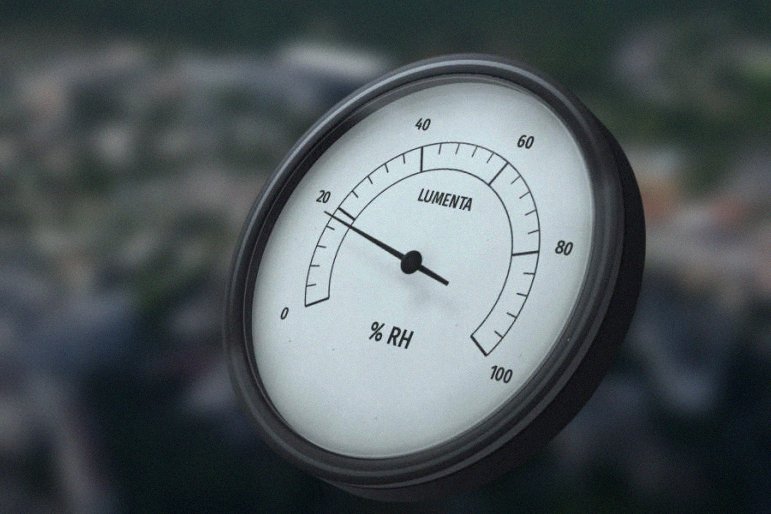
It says {"value": 18, "unit": "%"}
